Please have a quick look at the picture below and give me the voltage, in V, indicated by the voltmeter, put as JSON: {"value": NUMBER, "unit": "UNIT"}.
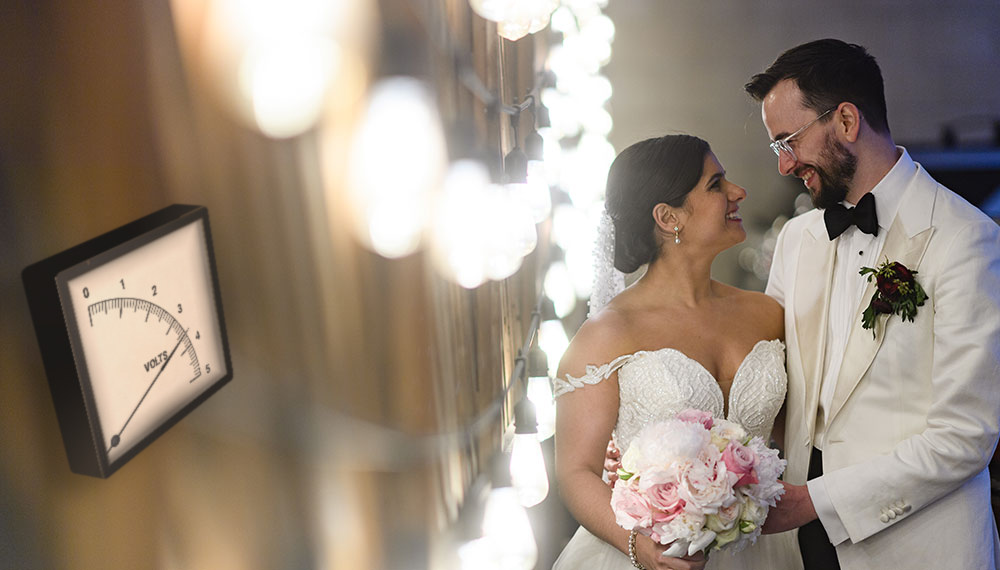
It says {"value": 3.5, "unit": "V"}
